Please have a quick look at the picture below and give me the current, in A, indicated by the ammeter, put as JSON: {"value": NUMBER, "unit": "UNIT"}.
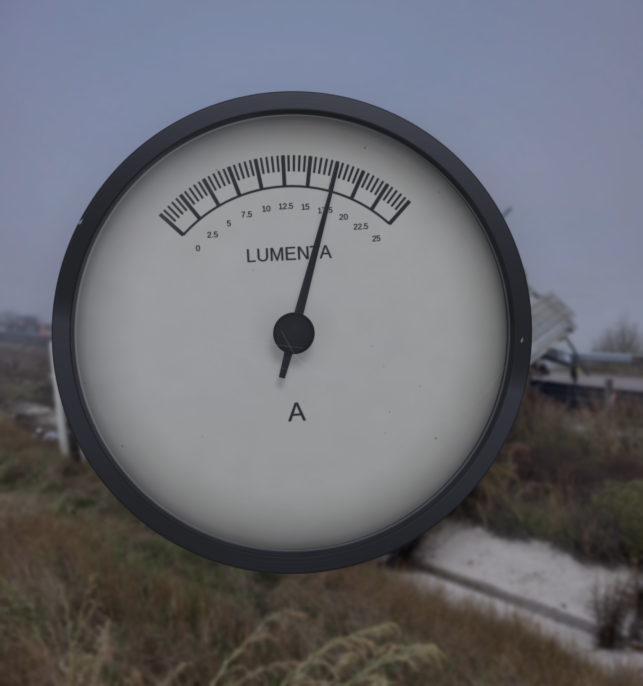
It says {"value": 17.5, "unit": "A"}
